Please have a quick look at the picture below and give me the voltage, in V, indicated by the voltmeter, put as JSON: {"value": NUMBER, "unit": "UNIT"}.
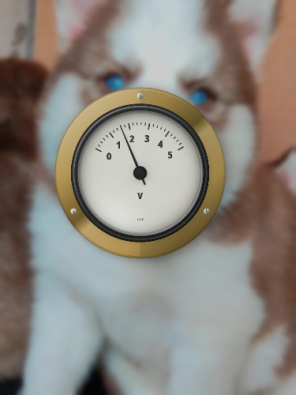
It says {"value": 1.6, "unit": "V"}
